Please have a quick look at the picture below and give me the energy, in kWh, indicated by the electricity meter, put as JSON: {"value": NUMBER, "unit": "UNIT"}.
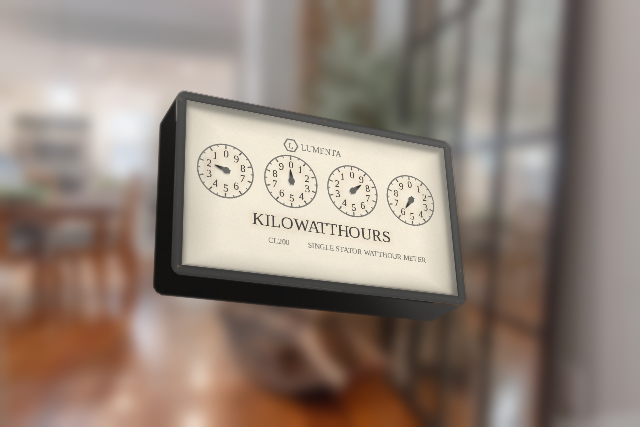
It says {"value": 1986, "unit": "kWh"}
